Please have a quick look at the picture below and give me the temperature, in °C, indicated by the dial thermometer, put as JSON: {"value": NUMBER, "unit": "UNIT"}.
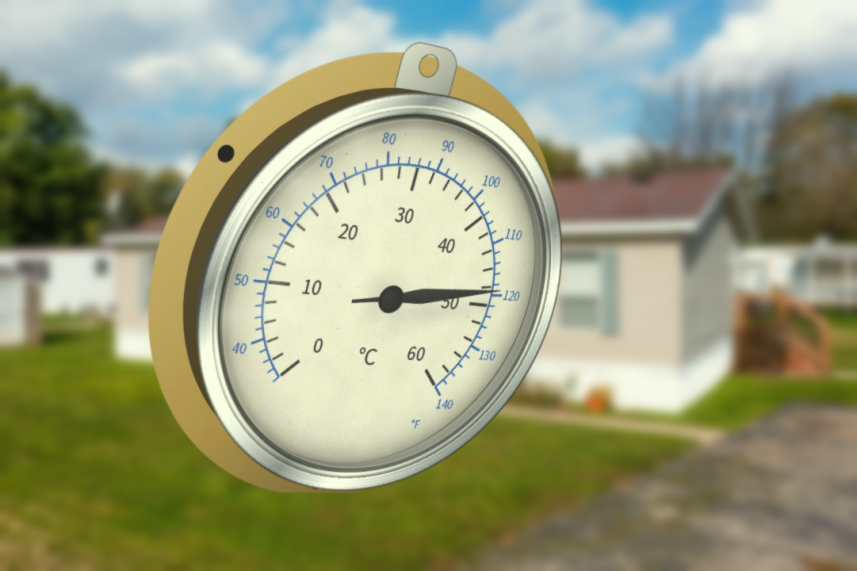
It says {"value": 48, "unit": "°C"}
